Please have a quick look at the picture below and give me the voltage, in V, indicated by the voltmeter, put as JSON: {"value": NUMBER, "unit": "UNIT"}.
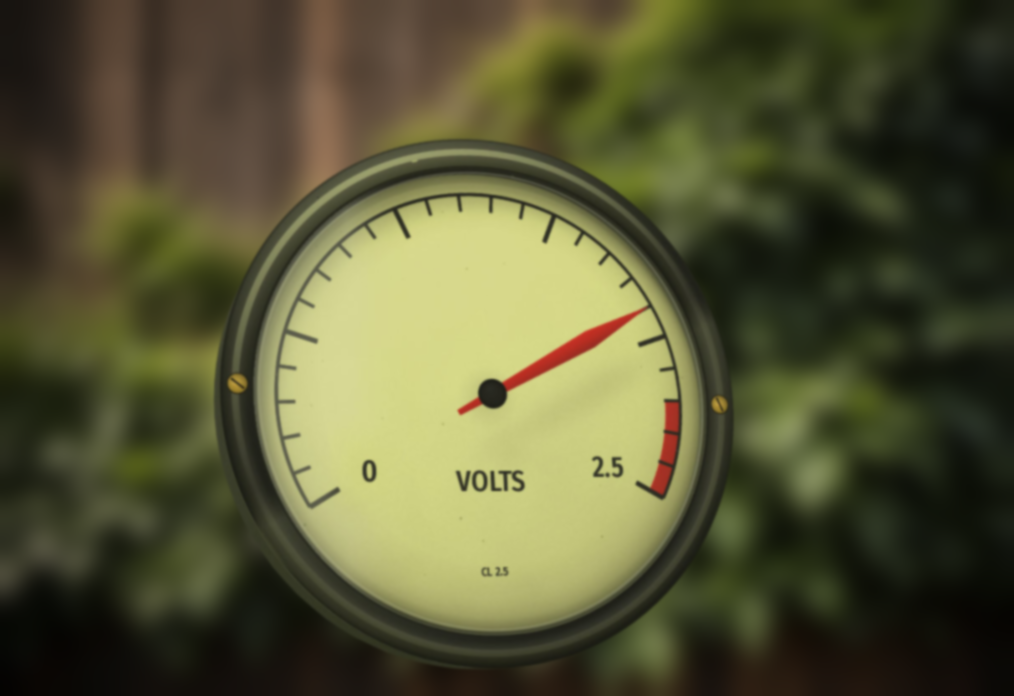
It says {"value": 1.9, "unit": "V"}
